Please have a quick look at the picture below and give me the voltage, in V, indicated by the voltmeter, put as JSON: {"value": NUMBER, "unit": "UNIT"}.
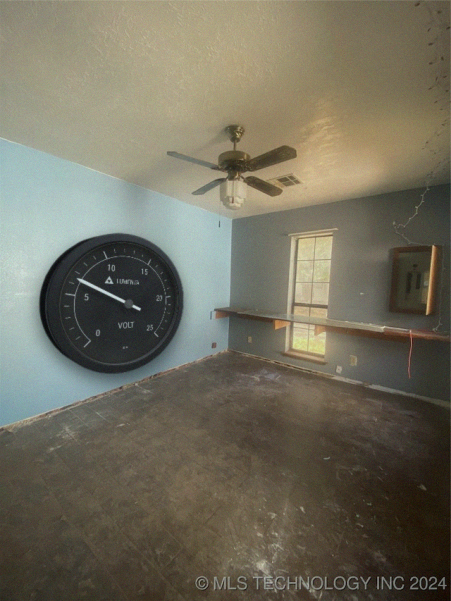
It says {"value": 6.5, "unit": "V"}
